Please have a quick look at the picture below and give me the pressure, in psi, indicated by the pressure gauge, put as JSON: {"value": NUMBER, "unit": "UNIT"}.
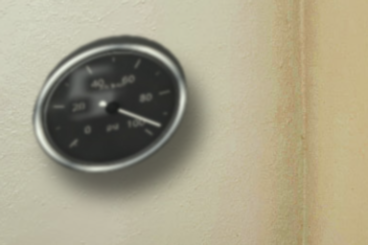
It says {"value": 95, "unit": "psi"}
